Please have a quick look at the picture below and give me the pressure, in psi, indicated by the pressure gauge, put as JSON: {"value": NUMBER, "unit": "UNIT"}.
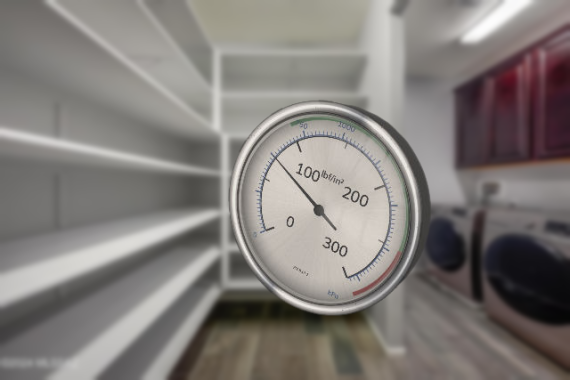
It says {"value": 75, "unit": "psi"}
